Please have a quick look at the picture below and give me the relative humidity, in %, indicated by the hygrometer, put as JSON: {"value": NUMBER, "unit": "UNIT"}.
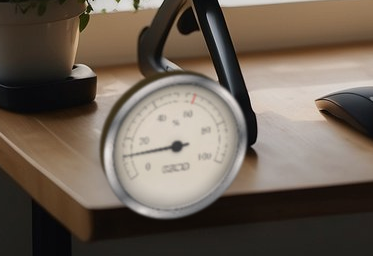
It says {"value": 12, "unit": "%"}
